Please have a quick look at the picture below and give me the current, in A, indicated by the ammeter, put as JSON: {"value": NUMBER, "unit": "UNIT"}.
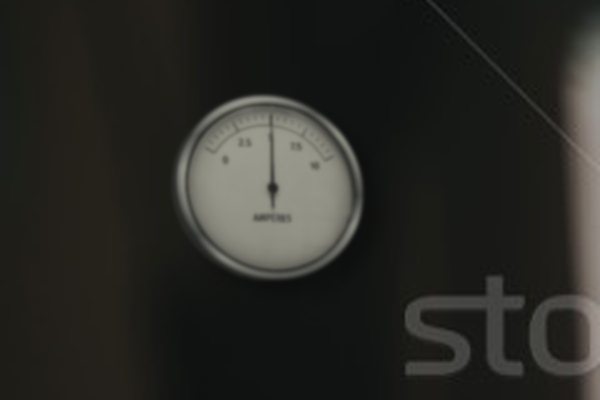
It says {"value": 5, "unit": "A"}
